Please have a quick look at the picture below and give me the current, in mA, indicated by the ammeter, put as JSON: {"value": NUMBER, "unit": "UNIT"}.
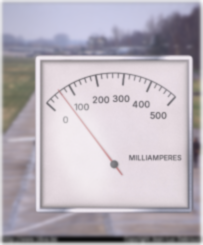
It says {"value": 60, "unit": "mA"}
